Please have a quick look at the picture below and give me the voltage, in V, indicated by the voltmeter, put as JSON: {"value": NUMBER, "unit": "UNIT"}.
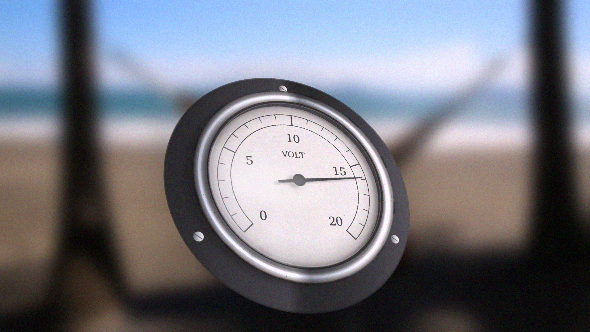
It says {"value": 16, "unit": "V"}
